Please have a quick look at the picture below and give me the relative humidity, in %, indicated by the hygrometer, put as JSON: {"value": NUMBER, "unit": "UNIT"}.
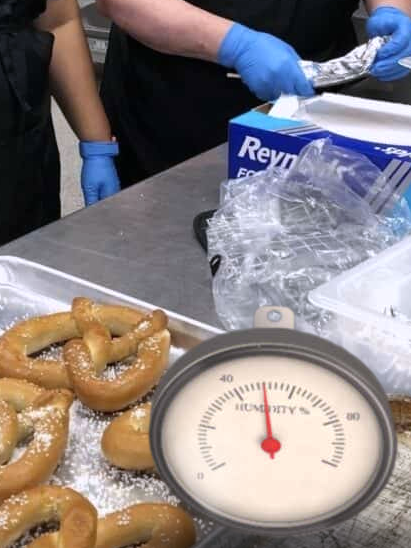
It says {"value": 50, "unit": "%"}
